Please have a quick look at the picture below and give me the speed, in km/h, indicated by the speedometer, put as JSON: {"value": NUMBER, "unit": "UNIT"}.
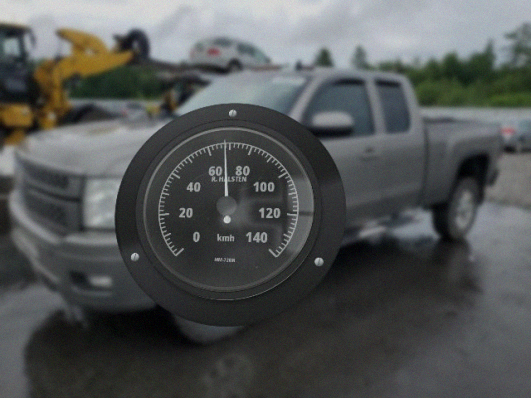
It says {"value": 68, "unit": "km/h"}
